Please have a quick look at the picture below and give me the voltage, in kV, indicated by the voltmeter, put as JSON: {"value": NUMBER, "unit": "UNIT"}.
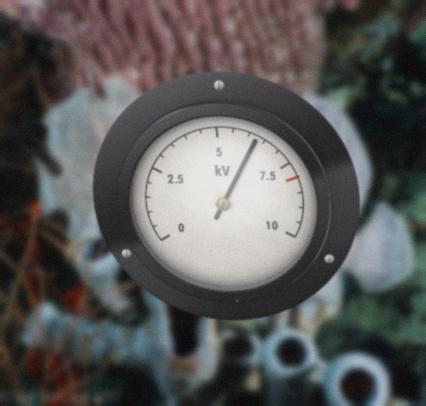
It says {"value": 6.25, "unit": "kV"}
